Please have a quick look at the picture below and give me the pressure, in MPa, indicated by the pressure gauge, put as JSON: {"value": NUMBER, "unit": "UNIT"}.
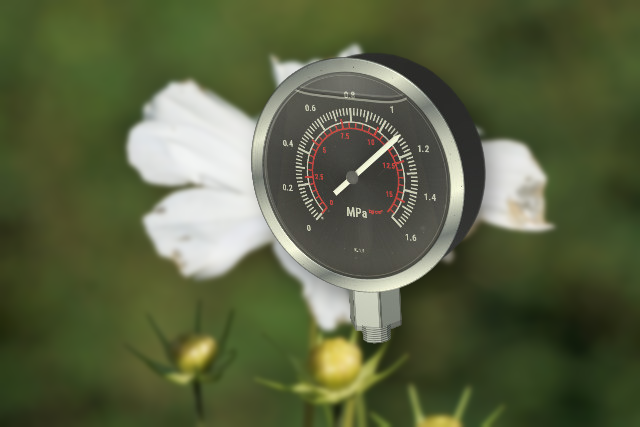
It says {"value": 1.1, "unit": "MPa"}
